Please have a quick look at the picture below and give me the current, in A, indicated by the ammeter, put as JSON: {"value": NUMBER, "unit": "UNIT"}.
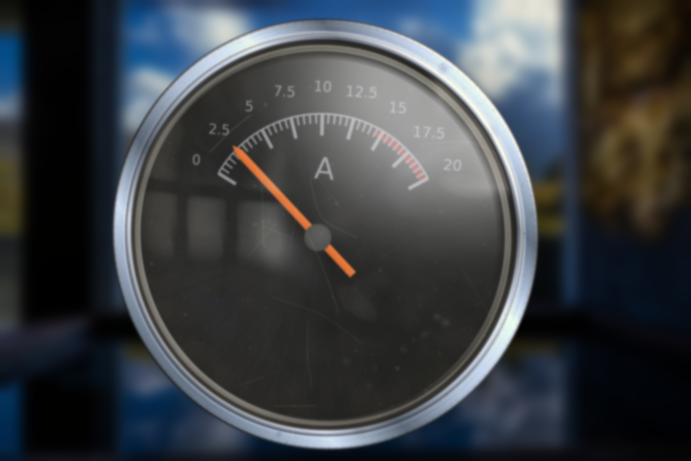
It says {"value": 2.5, "unit": "A"}
